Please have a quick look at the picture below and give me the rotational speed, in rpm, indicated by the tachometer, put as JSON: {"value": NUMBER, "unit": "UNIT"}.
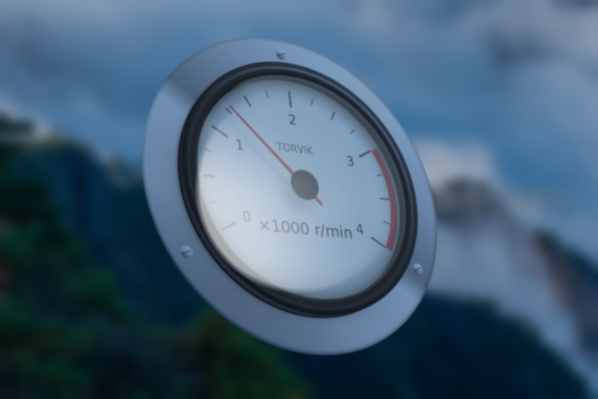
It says {"value": 1250, "unit": "rpm"}
